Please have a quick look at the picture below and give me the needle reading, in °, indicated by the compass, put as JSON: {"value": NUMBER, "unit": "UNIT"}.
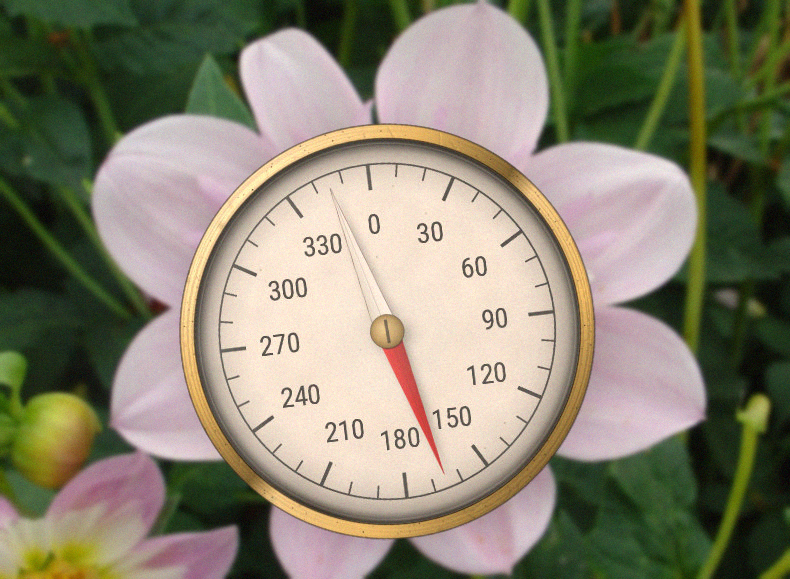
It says {"value": 165, "unit": "°"}
